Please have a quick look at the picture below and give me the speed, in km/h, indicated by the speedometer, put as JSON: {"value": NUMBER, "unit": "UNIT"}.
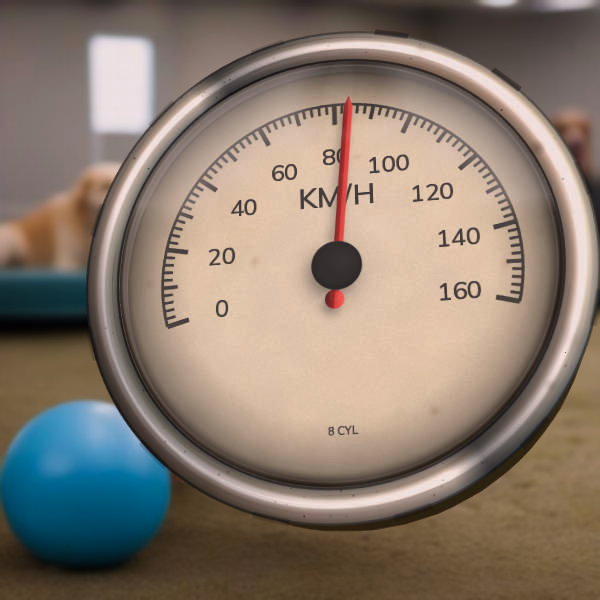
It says {"value": 84, "unit": "km/h"}
